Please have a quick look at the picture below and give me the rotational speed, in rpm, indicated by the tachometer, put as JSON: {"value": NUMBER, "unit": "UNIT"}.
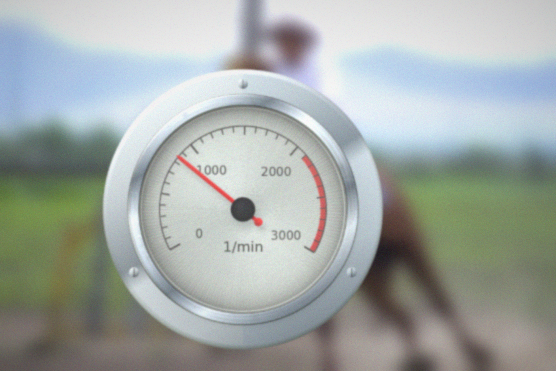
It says {"value": 850, "unit": "rpm"}
